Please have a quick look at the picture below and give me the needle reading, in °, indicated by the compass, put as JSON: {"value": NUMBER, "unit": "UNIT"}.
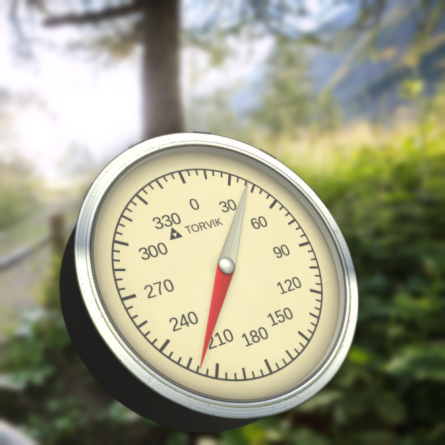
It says {"value": 220, "unit": "°"}
